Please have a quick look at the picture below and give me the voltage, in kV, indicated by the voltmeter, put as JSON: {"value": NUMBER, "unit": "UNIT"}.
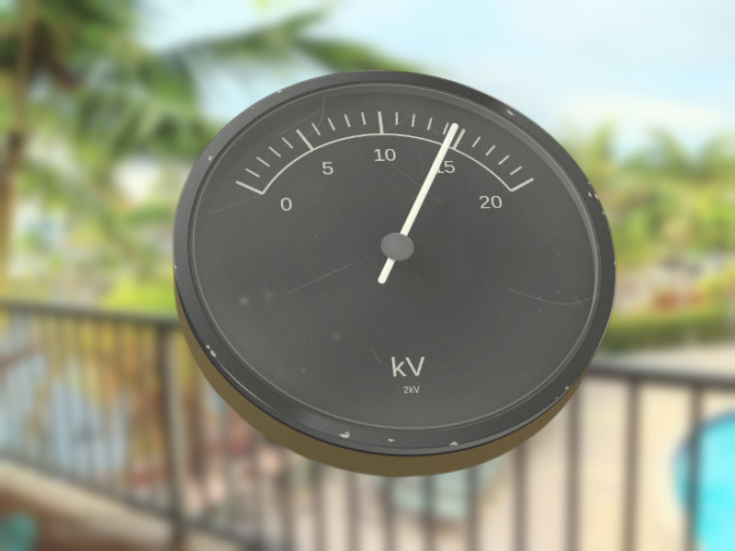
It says {"value": 14.5, "unit": "kV"}
